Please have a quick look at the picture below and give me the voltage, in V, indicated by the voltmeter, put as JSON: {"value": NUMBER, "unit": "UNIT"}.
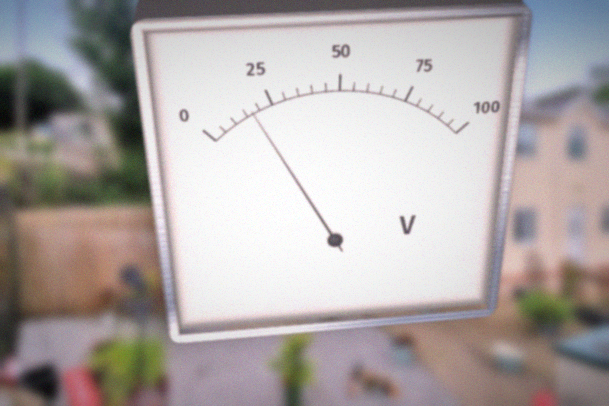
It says {"value": 17.5, "unit": "V"}
